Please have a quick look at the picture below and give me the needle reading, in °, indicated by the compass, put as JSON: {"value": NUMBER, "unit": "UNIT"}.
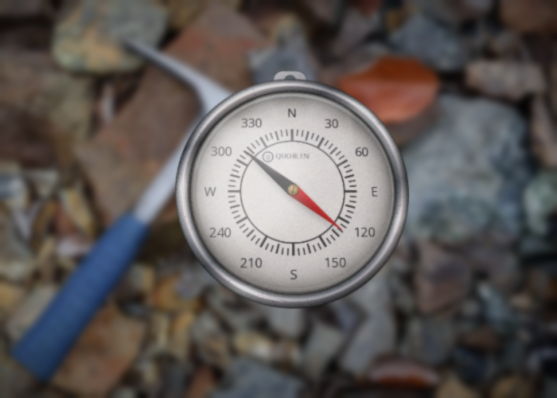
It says {"value": 130, "unit": "°"}
